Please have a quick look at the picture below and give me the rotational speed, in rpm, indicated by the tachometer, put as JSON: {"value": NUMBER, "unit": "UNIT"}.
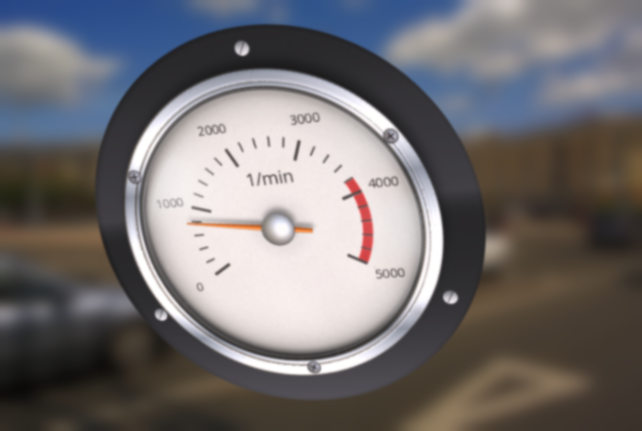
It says {"value": 800, "unit": "rpm"}
